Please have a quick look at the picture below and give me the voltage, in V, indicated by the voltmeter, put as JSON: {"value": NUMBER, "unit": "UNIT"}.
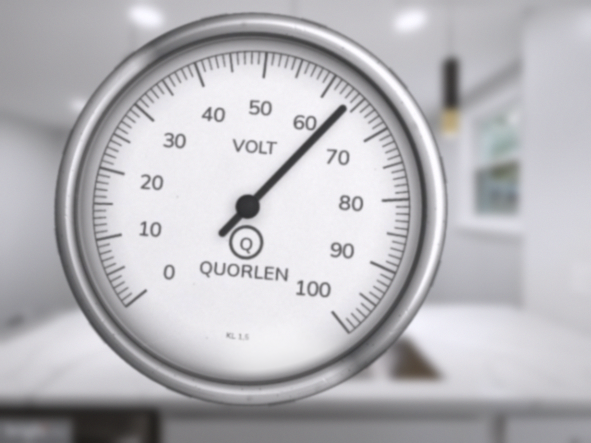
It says {"value": 64, "unit": "V"}
